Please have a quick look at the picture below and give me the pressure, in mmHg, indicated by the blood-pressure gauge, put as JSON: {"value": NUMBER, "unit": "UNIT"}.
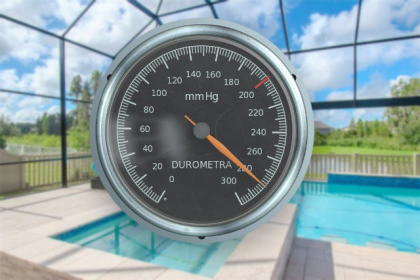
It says {"value": 280, "unit": "mmHg"}
